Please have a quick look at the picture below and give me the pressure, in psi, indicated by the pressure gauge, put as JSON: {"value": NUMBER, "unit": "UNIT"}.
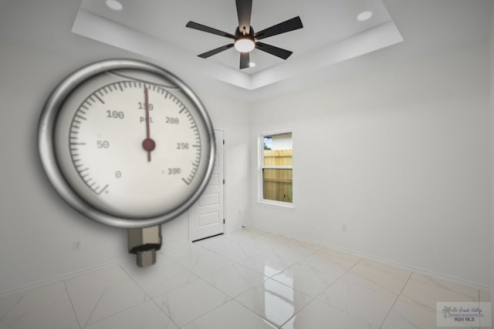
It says {"value": 150, "unit": "psi"}
